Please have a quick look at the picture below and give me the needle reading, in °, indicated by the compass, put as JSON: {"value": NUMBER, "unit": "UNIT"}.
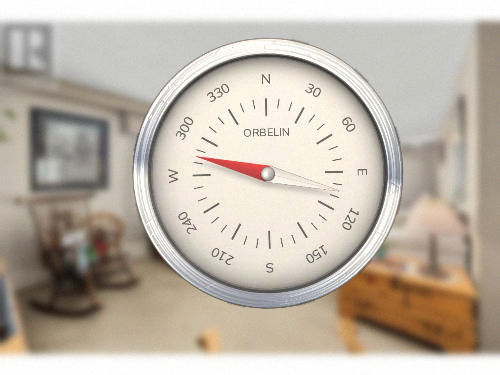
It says {"value": 285, "unit": "°"}
